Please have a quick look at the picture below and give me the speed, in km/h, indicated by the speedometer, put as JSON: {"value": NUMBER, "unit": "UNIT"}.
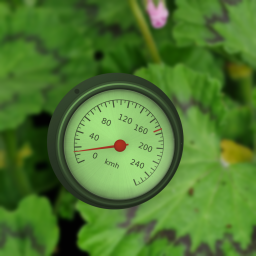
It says {"value": 15, "unit": "km/h"}
